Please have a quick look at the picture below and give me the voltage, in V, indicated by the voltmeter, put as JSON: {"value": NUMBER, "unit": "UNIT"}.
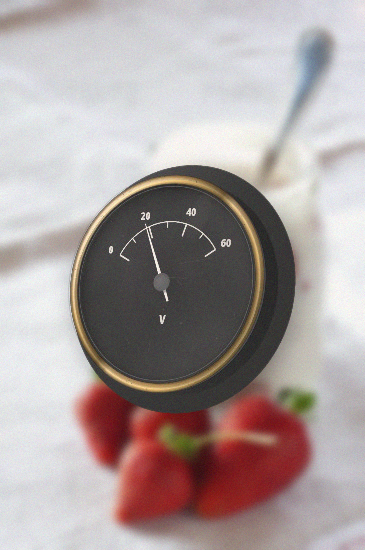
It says {"value": 20, "unit": "V"}
